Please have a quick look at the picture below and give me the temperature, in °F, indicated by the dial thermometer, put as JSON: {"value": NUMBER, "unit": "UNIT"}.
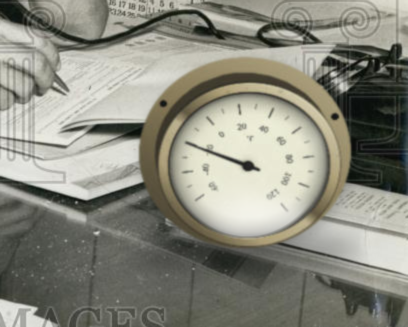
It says {"value": -20, "unit": "°F"}
